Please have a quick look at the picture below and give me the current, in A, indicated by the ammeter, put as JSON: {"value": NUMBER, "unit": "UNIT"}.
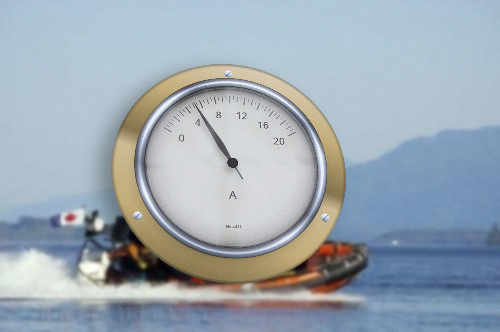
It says {"value": 5, "unit": "A"}
